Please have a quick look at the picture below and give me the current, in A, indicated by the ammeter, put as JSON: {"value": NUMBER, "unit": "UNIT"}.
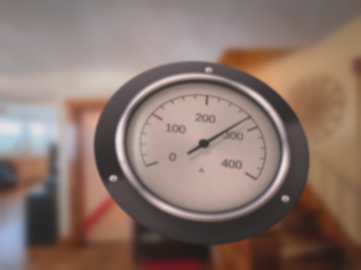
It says {"value": 280, "unit": "A"}
